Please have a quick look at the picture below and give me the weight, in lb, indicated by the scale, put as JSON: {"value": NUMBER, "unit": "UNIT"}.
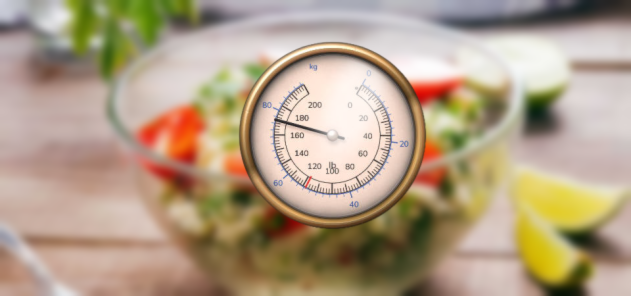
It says {"value": 170, "unit": "lb"}
